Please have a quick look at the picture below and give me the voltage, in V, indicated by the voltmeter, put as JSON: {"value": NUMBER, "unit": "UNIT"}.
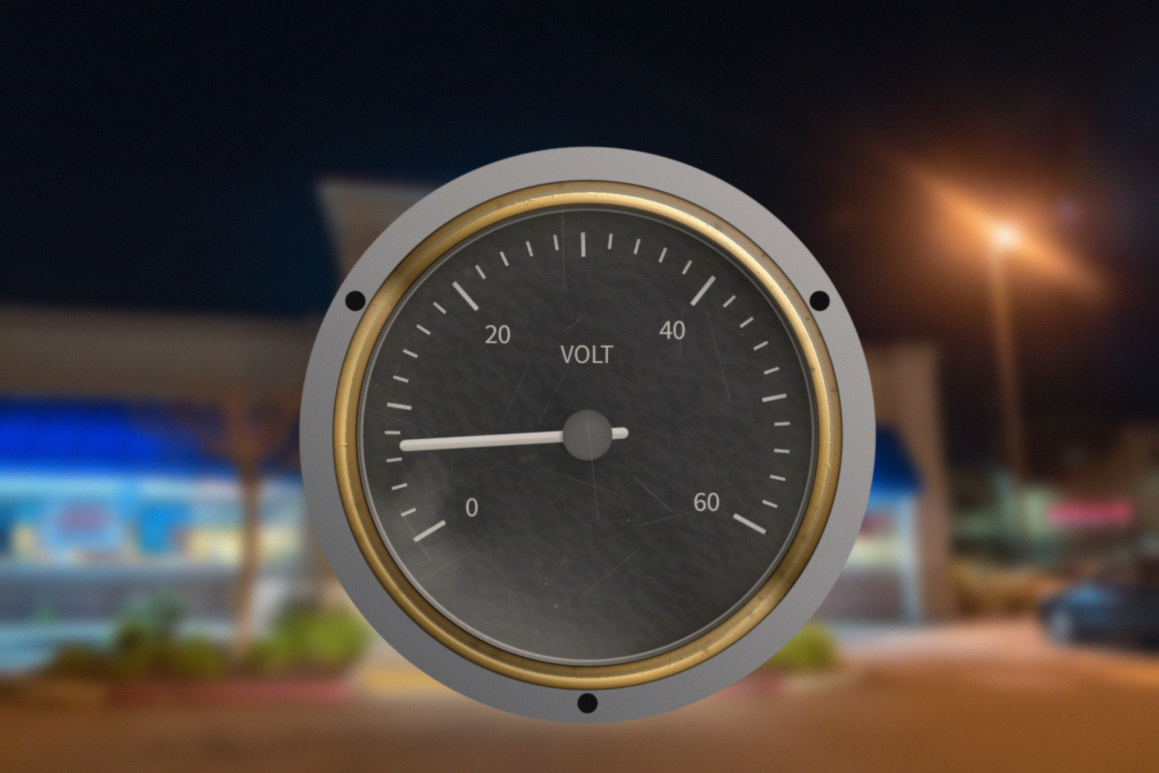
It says {"value": 7, "unit": "V"}
